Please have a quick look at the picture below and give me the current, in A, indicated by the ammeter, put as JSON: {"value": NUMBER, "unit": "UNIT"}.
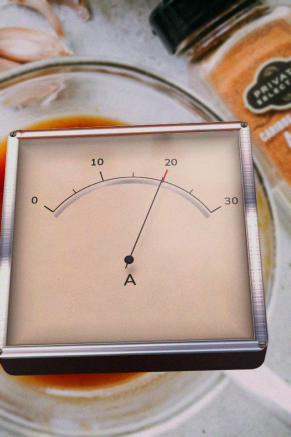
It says {"value": 20, "unit": "A"}
